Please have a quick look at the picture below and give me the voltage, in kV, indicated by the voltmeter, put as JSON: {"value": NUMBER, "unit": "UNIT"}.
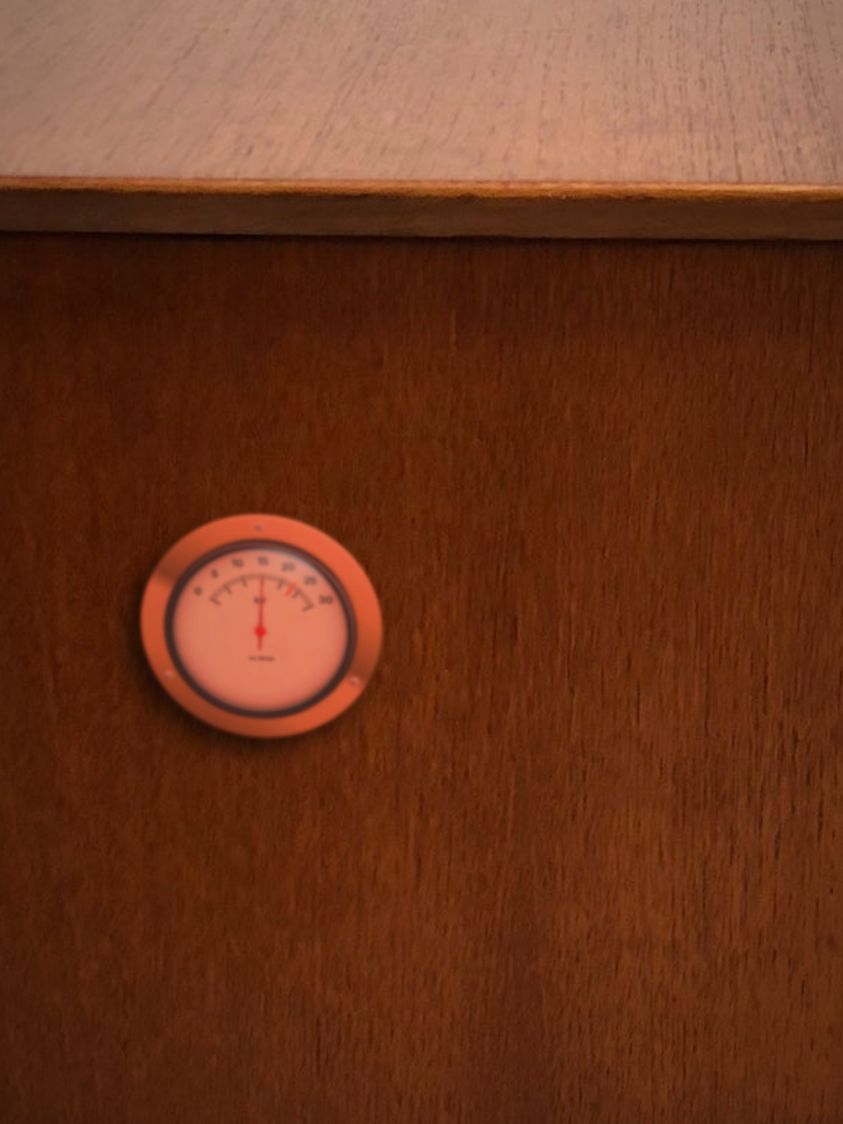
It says {"value": 15, "unit": "kV"}
